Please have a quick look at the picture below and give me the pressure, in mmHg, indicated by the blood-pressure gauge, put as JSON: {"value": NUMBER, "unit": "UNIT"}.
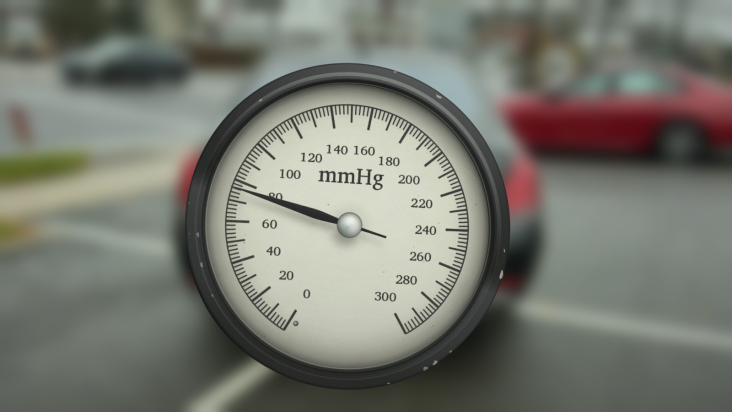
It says {"value": 76, "unit": "mmHg"}
